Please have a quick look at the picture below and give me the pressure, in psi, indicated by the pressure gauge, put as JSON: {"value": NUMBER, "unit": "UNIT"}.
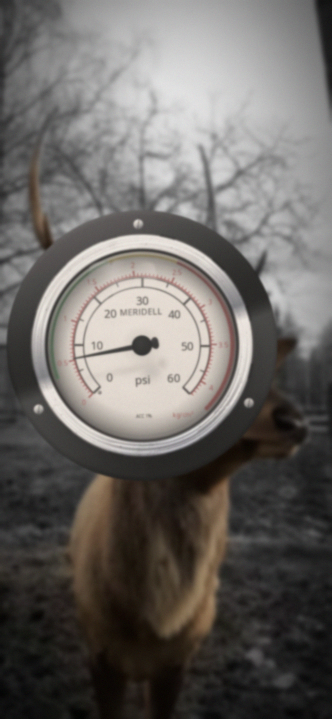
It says {"value": 7.5, "unit": "psi"}
